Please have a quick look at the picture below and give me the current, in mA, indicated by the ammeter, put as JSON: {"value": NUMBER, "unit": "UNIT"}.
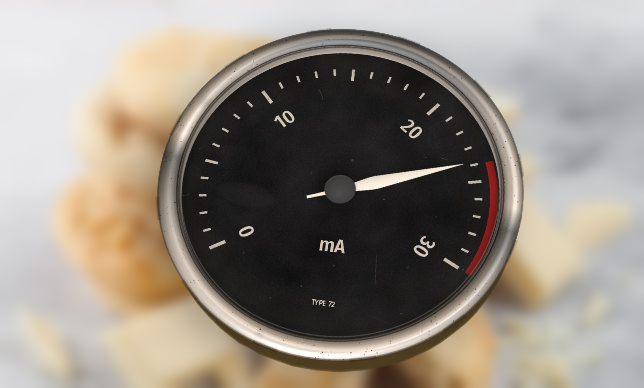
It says {"value": 24, "unit": "mA"}
